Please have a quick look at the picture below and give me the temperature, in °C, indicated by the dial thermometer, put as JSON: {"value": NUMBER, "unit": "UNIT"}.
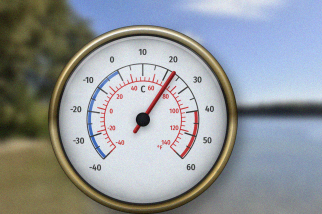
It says {"value": 22.5, "unit": "°C"}
